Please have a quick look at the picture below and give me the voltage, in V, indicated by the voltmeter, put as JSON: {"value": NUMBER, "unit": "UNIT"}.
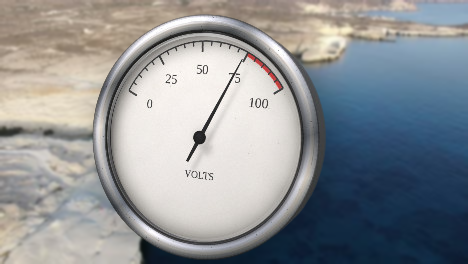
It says {"value": 75, "unit": "V"}
